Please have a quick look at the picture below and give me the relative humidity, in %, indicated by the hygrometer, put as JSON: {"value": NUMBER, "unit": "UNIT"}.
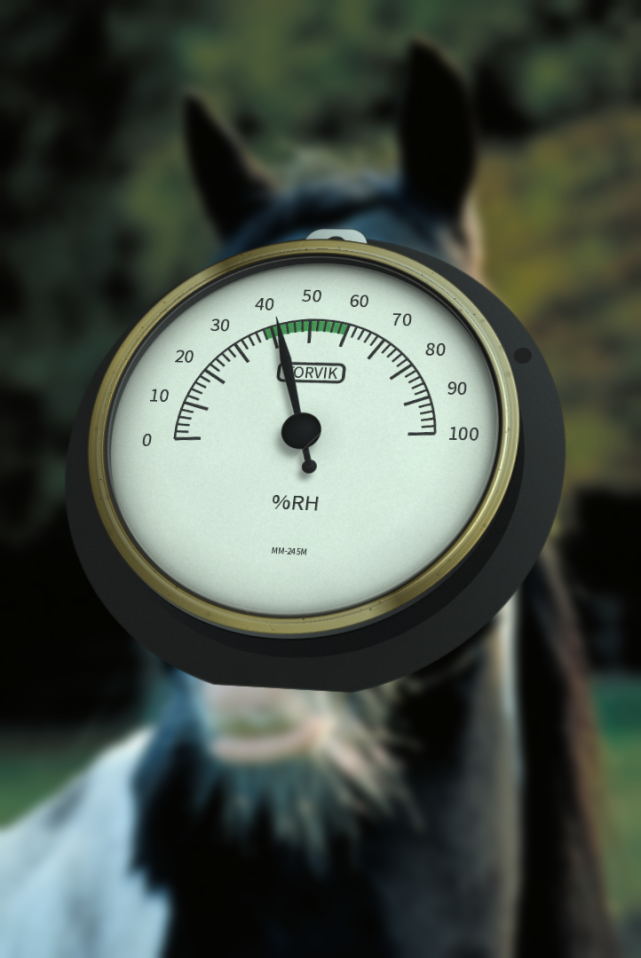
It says {"value": 42, "unit": "%"}
